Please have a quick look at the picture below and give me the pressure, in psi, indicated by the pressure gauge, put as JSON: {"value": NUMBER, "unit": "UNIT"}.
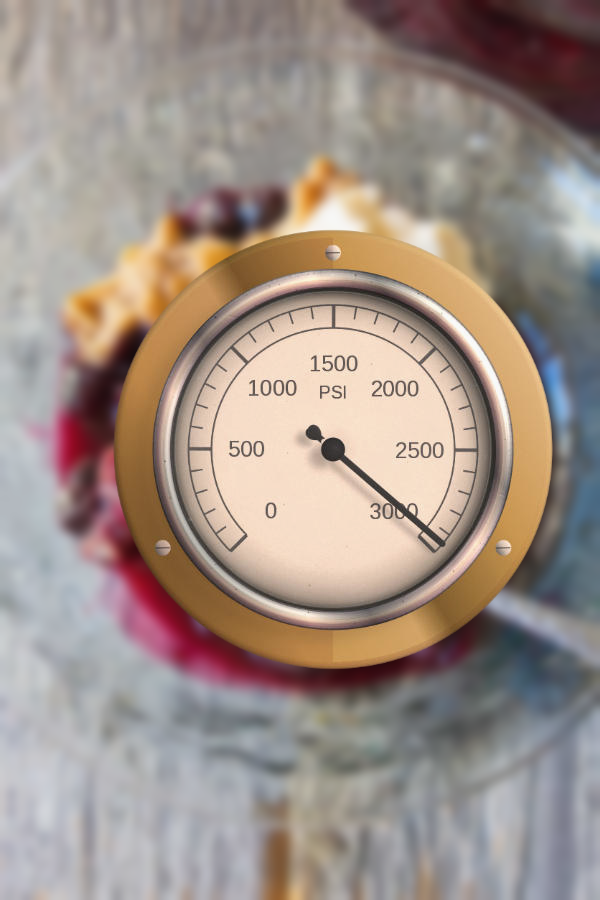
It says {"value": 2950, "unit": "psi"}
